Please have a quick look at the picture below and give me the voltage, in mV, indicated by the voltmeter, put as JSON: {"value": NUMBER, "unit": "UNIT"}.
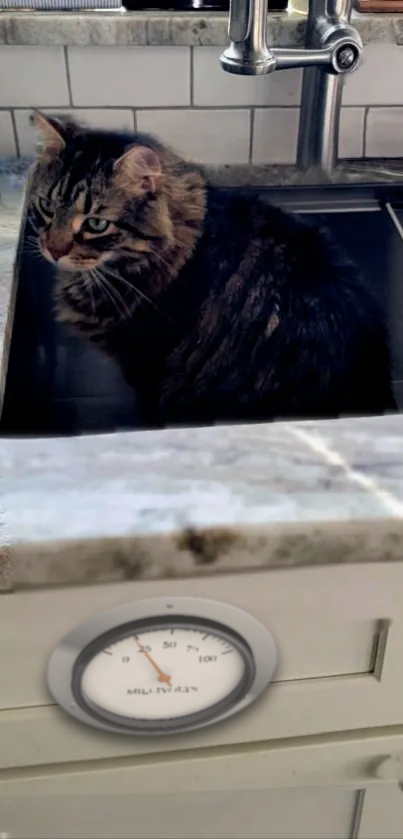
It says {"value": 25, "unit": "mV"}
